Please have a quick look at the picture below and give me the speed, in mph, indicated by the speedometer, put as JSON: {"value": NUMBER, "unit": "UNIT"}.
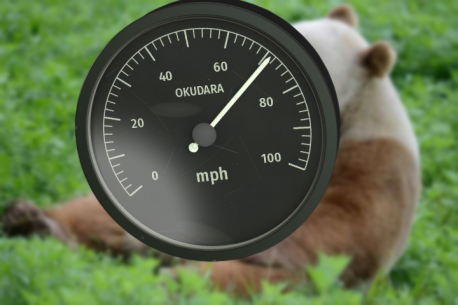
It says {"value": 71, "unit": "mph"}
